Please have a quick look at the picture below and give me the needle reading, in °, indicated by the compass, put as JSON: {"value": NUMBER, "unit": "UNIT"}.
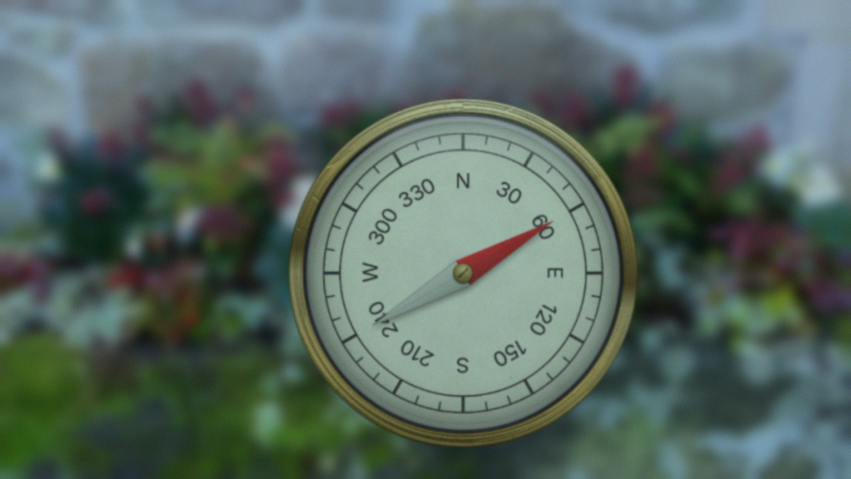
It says {"value": 60, "unit": "°"}
